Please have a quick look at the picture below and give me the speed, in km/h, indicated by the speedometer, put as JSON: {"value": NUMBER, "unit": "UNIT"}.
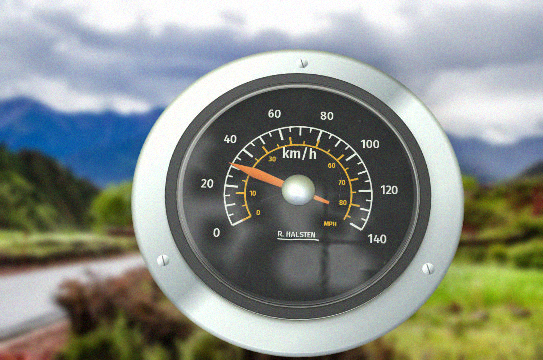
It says {"value": 30, "unit": "km/h"}
